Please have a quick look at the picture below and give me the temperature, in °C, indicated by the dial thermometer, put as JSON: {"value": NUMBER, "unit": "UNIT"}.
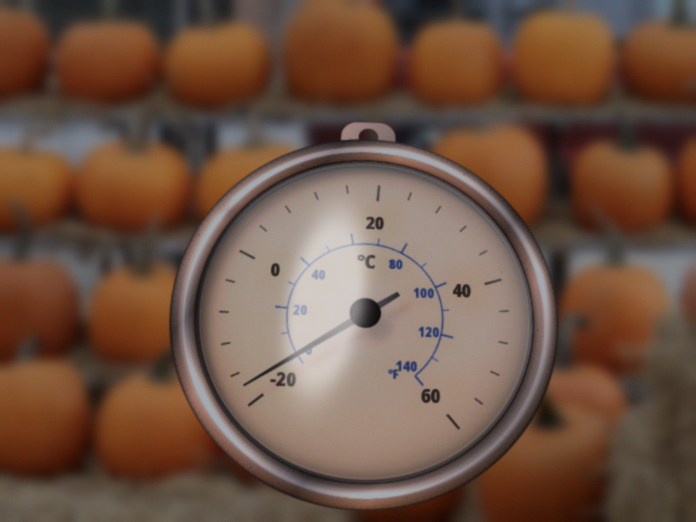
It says {"value": -18, "unit": "°C"}
